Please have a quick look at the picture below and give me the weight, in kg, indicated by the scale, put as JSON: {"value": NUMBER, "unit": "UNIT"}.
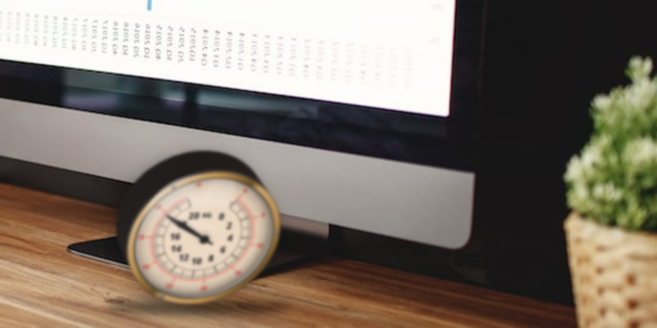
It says {"value": 18, "unit": "kg"}
